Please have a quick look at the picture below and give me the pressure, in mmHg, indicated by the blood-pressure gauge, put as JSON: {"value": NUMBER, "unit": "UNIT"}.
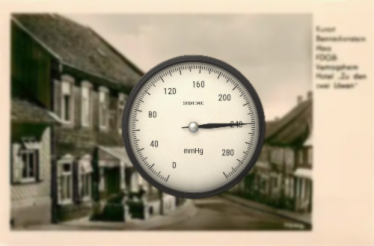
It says {"value": 240, "unit": "mmHg"}
